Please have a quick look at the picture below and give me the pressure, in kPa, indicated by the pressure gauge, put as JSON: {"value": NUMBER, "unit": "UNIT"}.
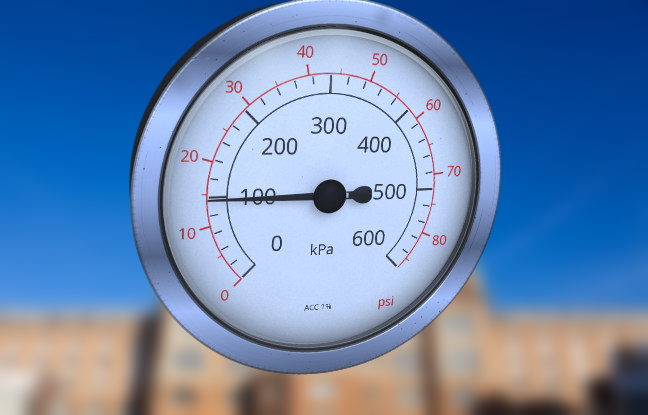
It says {"value": 100, "unit": "kPa"}
